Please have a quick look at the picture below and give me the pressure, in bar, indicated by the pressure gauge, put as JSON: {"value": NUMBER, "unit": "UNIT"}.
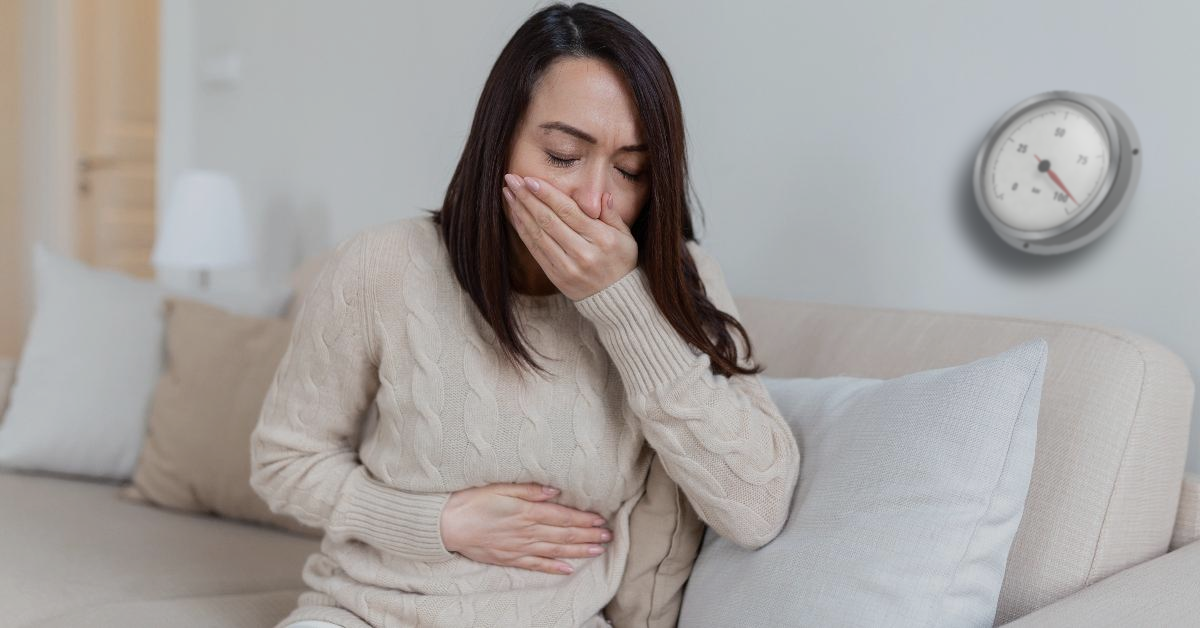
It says {"value": 95, "unit": "bar"}
